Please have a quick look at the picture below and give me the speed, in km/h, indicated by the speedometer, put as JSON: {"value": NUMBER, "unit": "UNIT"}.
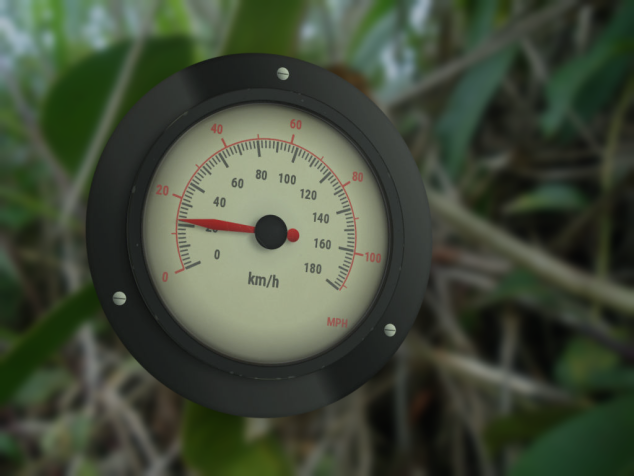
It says {"value": 22, "unit": "km/h"}
